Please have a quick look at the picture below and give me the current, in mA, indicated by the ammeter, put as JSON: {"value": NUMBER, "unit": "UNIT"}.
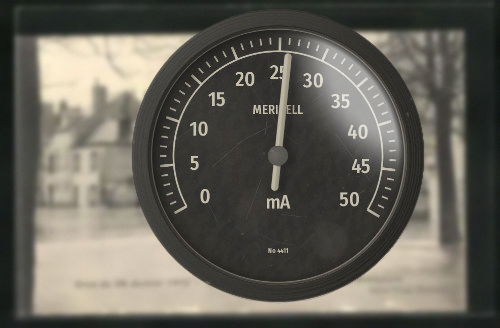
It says {"value": 26, "unit": "mA"}
